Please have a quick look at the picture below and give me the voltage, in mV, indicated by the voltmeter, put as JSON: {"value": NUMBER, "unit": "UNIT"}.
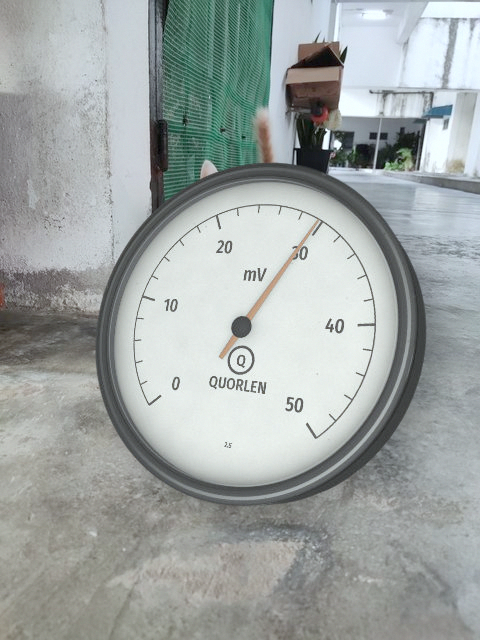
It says {"value": 30, "unit": "mV"}
